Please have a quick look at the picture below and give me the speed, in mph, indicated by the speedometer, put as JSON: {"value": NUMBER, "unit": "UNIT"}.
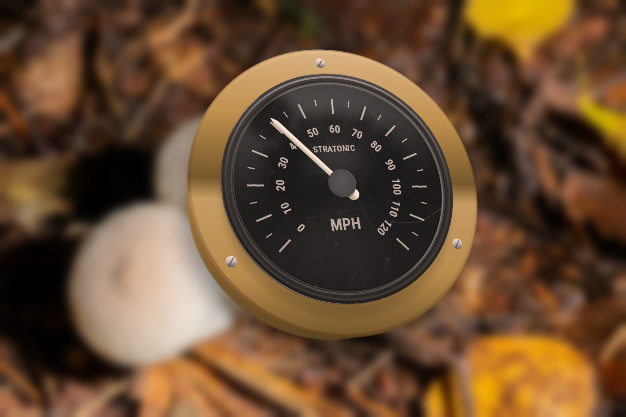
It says {"value": 40, "unit": "mph"}
